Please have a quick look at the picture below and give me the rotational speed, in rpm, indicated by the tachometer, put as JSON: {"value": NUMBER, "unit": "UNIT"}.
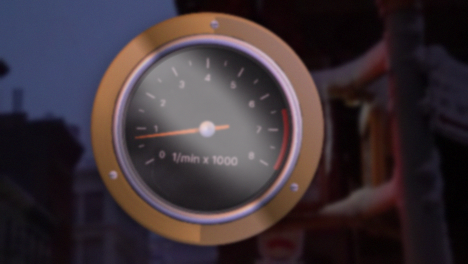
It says {"value": 750, "unit": "rpm"}
